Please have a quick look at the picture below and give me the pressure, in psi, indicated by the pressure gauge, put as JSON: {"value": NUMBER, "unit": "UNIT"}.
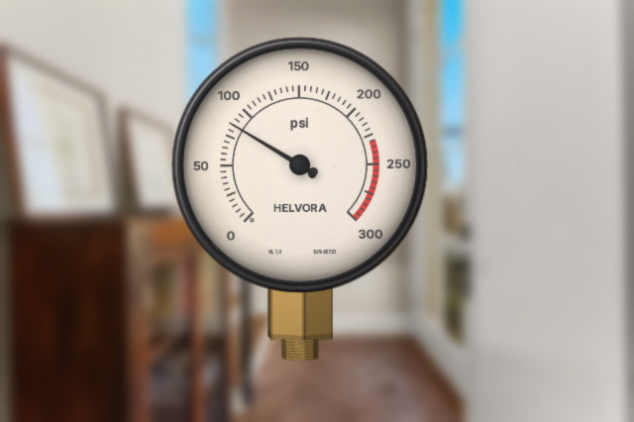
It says {"value": 85, "unit": "psi"}
